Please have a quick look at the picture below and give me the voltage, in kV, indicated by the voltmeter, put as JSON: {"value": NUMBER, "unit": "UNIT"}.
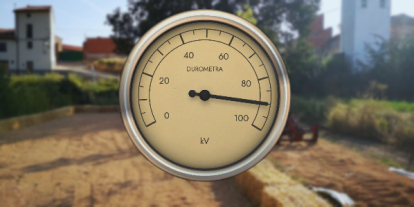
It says {"value": 90, "unit": "kV"}
